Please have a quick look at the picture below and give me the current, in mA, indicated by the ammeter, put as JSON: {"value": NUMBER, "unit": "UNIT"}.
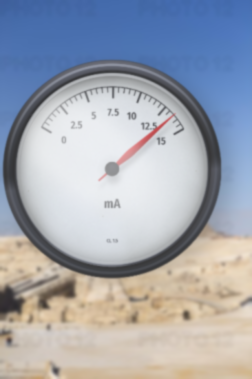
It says {"value": 13.5, "unit": "mA"}
